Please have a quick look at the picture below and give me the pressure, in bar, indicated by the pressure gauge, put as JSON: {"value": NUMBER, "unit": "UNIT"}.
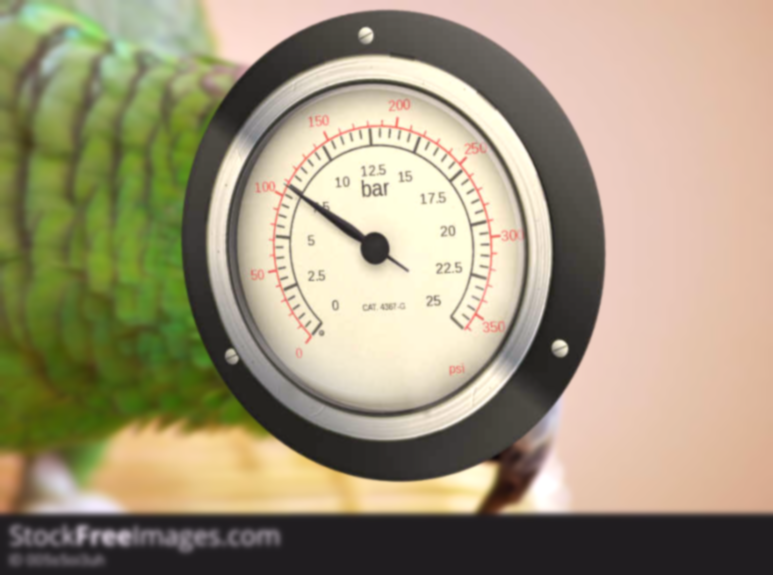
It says {"value": 7.5, "unit": "bar"}
